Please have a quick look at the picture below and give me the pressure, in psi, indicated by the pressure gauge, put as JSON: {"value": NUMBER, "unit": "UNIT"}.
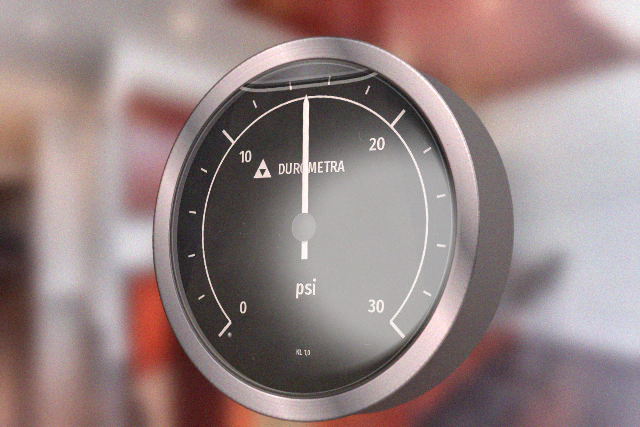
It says {"value": 15, "unit": "psi"}
